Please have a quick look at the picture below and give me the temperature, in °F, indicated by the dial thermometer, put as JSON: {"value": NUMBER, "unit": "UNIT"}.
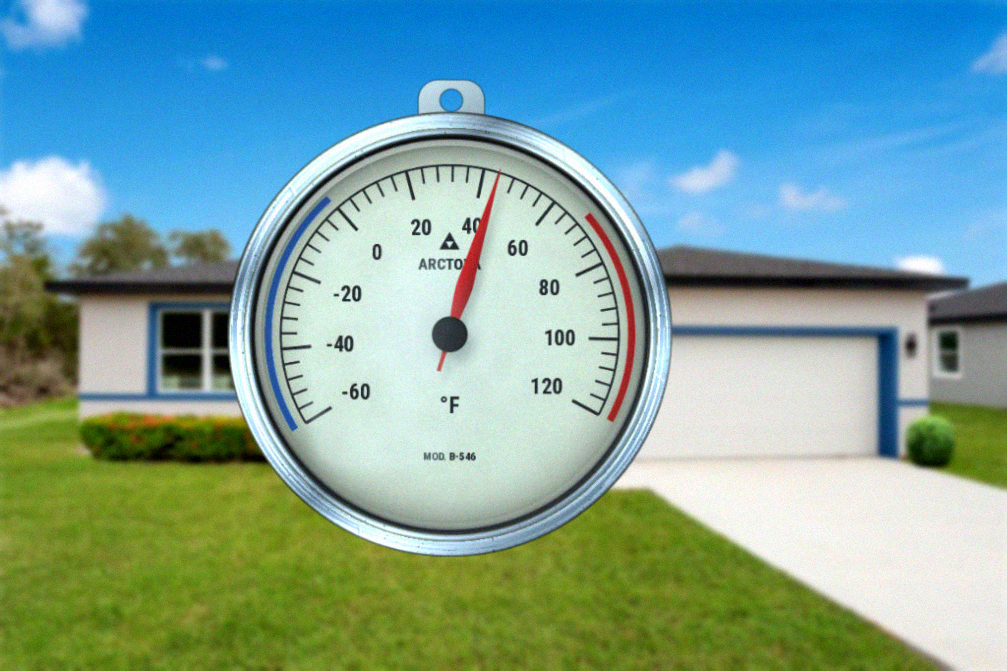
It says {"value": 44, "unit": "°F"}
